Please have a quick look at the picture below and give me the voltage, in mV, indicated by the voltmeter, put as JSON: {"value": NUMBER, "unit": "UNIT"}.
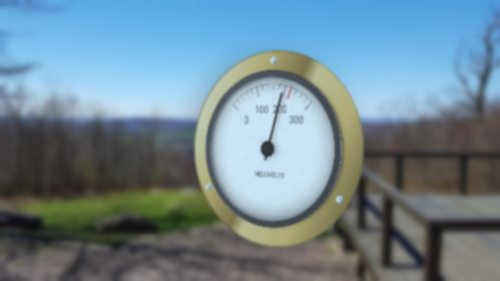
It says {"value": 200, "unit": "mV"}
